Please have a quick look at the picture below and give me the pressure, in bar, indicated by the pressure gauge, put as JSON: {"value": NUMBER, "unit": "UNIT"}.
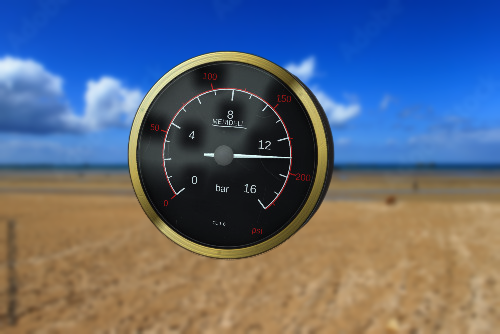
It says {"value": 13, "unit": "bar"}
